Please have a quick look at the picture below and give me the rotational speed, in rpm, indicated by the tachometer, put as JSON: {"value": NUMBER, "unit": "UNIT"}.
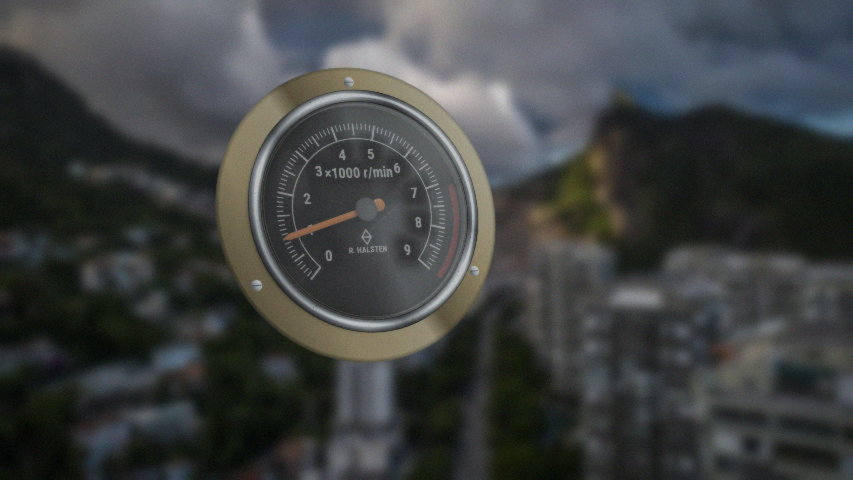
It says {"value": 1000, "unit": "rpm"}
